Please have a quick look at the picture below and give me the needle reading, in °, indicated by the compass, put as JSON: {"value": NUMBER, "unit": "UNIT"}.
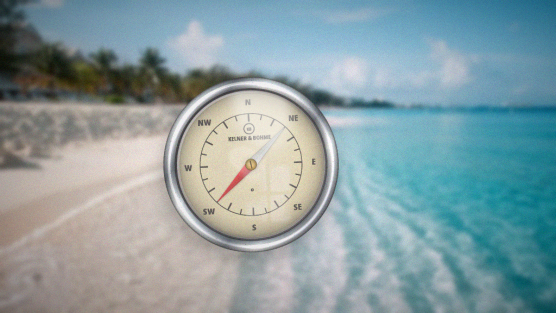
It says {"value": 225, "unit": "°"}
